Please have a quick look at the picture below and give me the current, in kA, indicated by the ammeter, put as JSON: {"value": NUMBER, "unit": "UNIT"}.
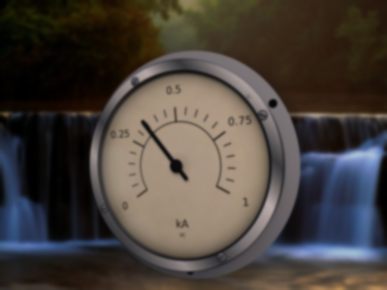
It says {"value": 0.35, "unit": "kA"}
